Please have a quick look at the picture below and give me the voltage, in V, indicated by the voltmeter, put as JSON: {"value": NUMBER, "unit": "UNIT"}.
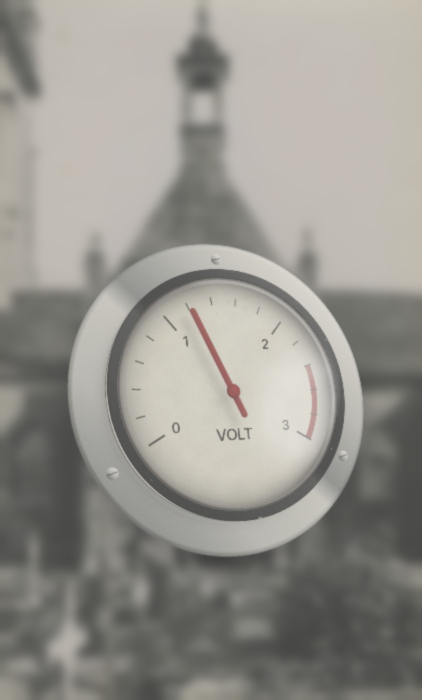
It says {"value": 1.2, "unit": "V"}
